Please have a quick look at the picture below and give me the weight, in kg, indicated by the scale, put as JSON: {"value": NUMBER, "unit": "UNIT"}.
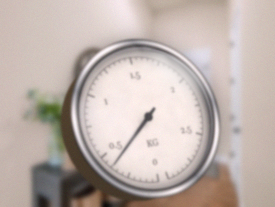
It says {"value": 0.4, "unit": "kg"}
